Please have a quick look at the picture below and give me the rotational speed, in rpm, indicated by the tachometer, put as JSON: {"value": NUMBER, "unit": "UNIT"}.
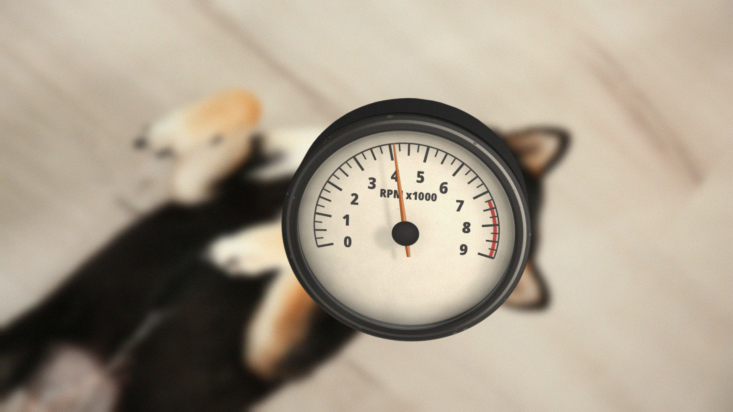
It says {"value": 4125, "unit": "rpm"}
